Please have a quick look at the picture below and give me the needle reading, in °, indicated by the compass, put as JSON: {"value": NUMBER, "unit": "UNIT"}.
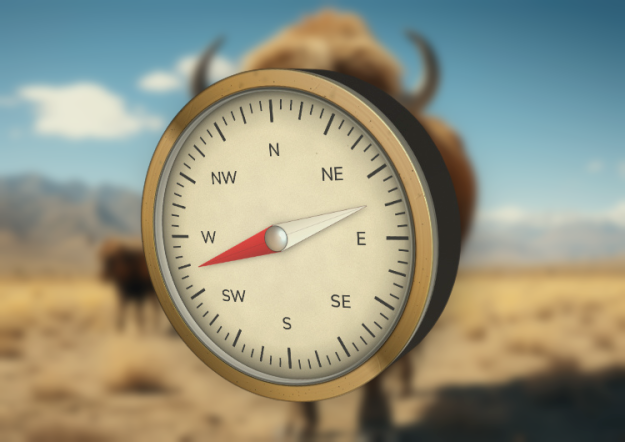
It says {"value": 252.5, "unit": "°"}
